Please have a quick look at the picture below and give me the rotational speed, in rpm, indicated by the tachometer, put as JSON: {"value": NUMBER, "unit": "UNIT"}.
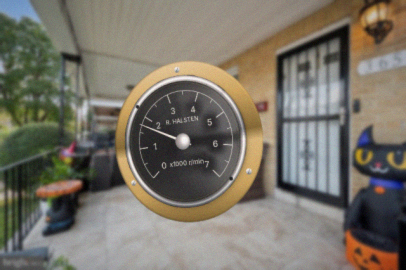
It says {"value": 1750, "unit": "rpm"}
